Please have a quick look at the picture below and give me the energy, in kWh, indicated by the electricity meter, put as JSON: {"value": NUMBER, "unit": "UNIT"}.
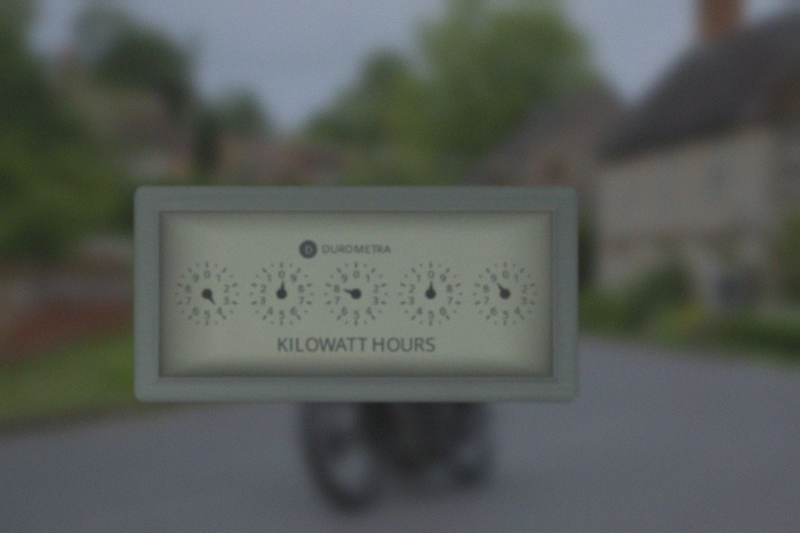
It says {"value": 39799, "unit": "kWh"}
